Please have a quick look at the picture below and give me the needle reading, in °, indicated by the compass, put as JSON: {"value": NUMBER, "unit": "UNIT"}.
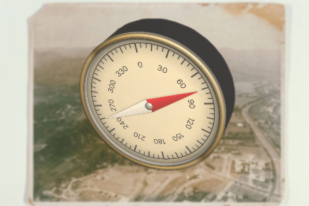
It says {"value": 75, "unit": "°"}
